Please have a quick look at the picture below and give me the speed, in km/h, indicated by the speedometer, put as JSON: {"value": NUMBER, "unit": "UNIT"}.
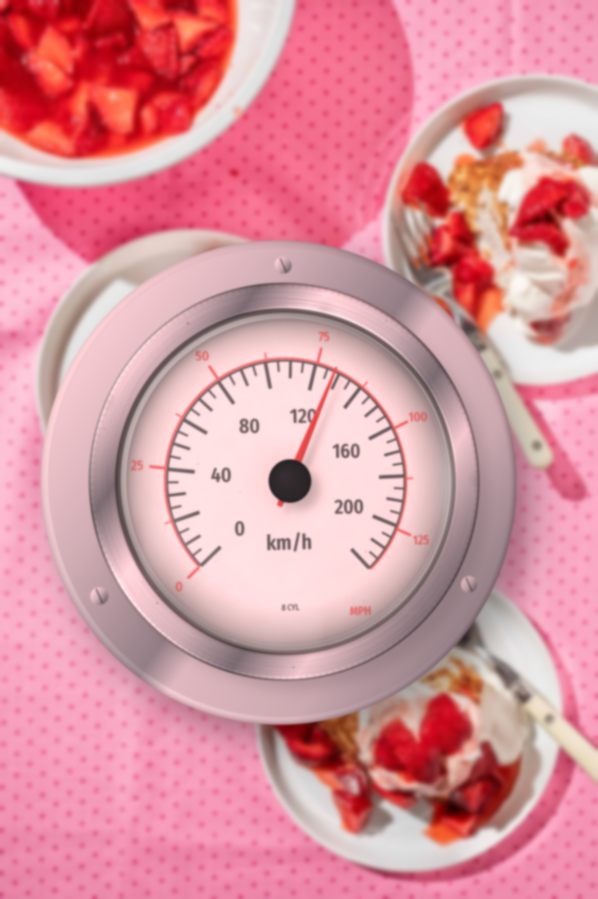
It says {"value": 127.5, "unit": "km/h"}
